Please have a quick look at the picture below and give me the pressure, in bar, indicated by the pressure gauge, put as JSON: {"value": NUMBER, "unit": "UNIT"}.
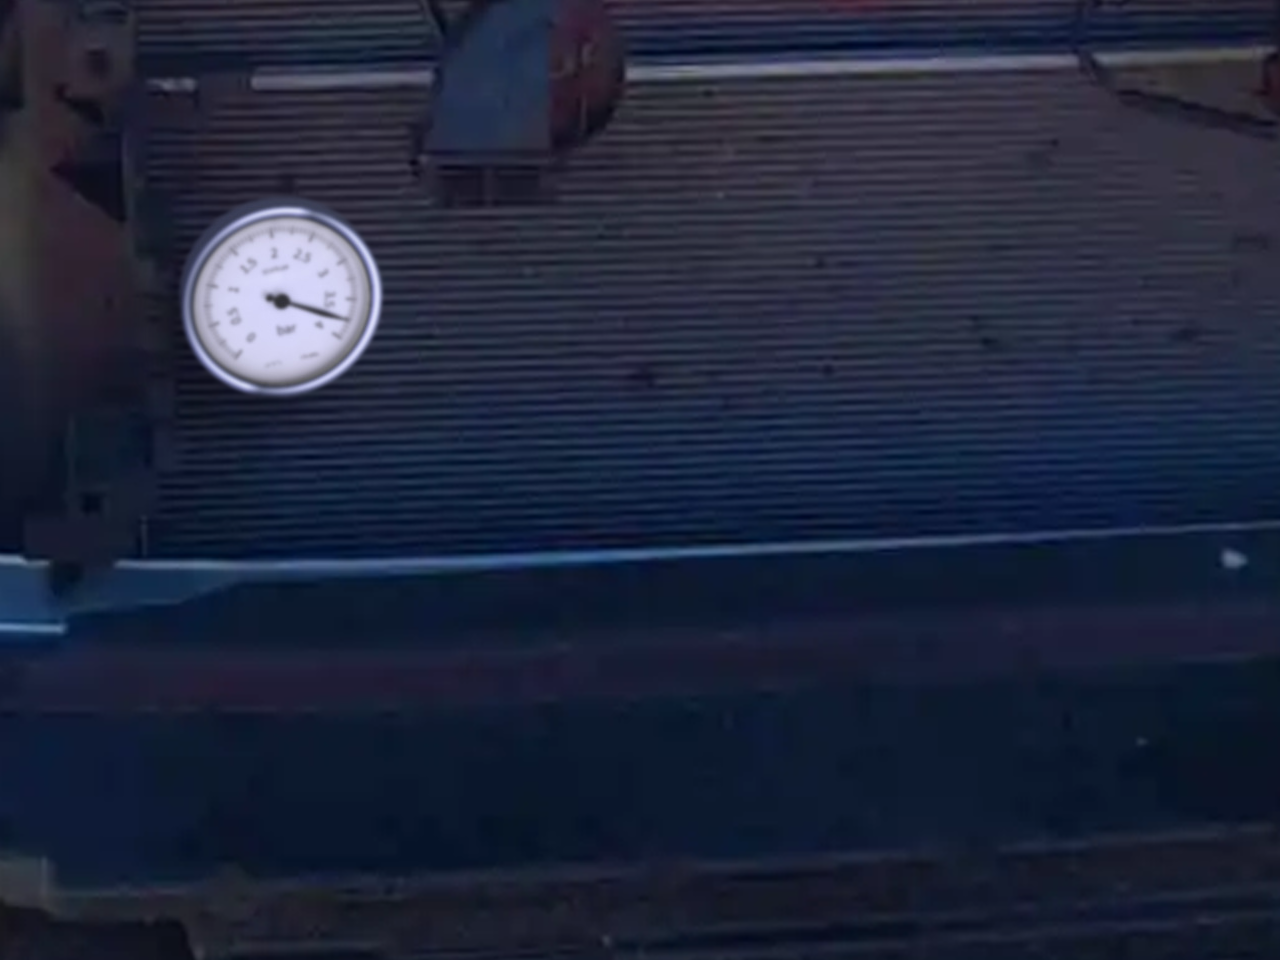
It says {"value": 3.75, "unit": "bar"}
